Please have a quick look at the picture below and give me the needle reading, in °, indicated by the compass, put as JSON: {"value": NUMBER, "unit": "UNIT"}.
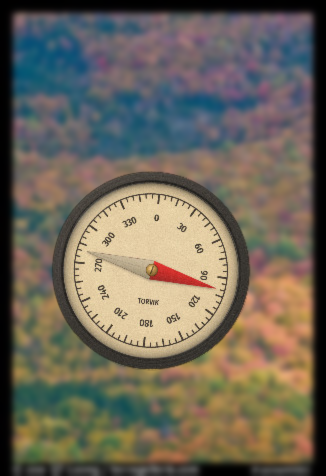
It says {"value": 100, "unit": "°"}
